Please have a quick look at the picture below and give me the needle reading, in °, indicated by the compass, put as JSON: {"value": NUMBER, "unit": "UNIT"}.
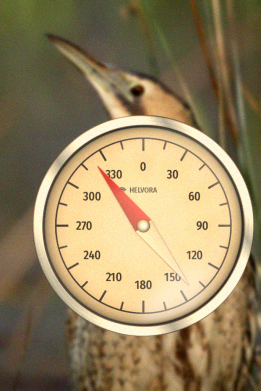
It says {"value": 322.5, "unit": "°"}
